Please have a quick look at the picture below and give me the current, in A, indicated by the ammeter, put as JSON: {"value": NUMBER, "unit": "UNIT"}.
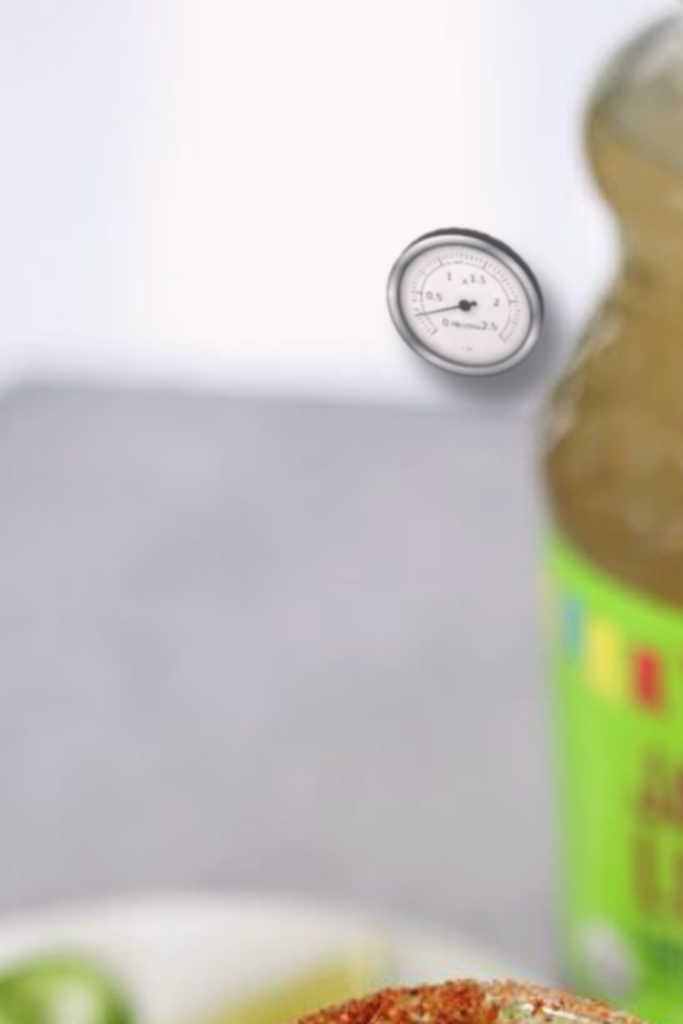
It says {"value": 0.25, "unit": "A"}
